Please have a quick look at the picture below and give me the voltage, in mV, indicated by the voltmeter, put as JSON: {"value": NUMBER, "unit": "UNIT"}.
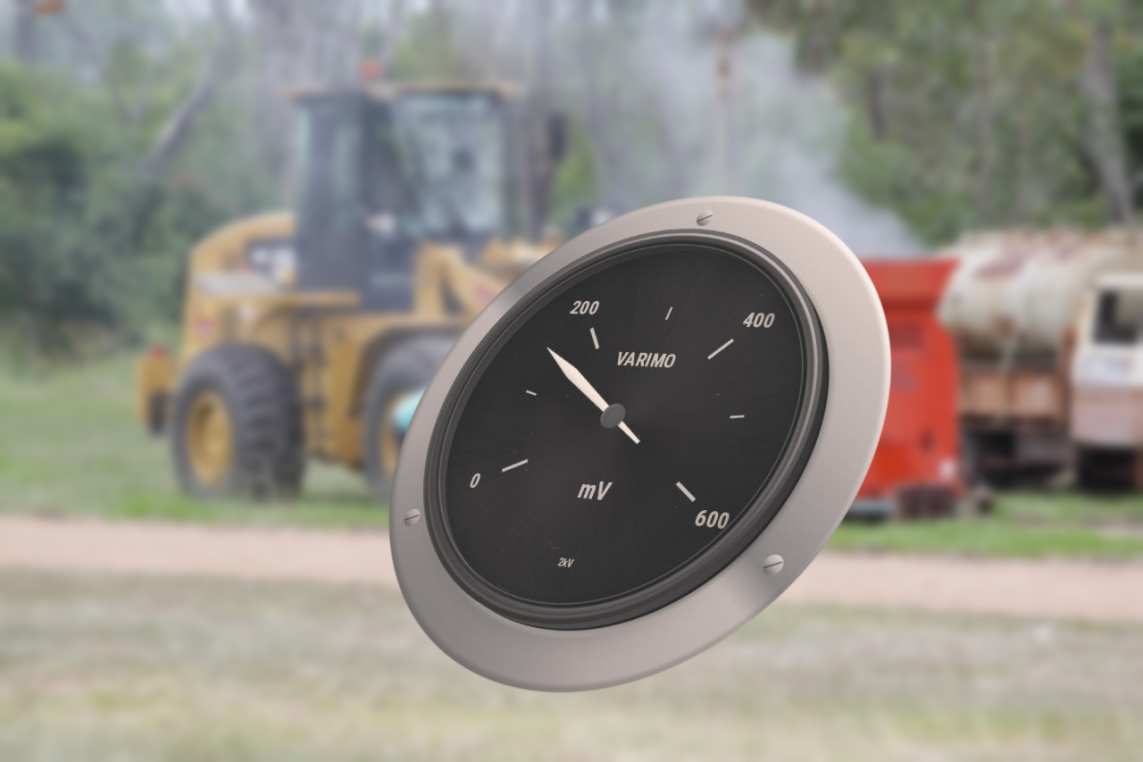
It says {"value": 150, "unit": "mV"}
